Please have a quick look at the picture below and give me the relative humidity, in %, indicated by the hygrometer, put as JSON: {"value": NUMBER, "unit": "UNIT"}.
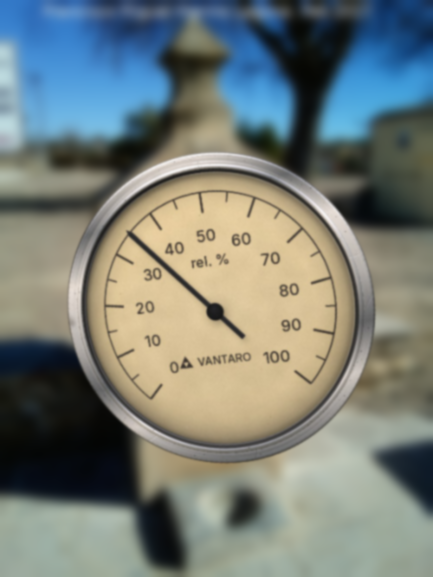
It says {"value": 35, "unit": "%"}
